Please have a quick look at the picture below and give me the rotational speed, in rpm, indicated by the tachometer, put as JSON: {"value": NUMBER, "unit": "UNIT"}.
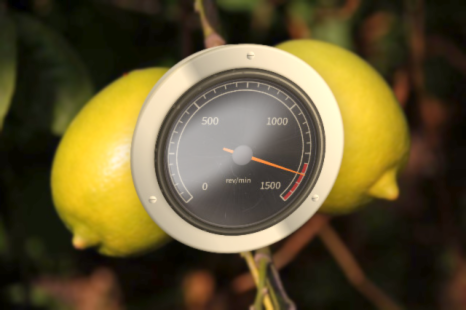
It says {"value": 1350, "unit": "rpm"}
